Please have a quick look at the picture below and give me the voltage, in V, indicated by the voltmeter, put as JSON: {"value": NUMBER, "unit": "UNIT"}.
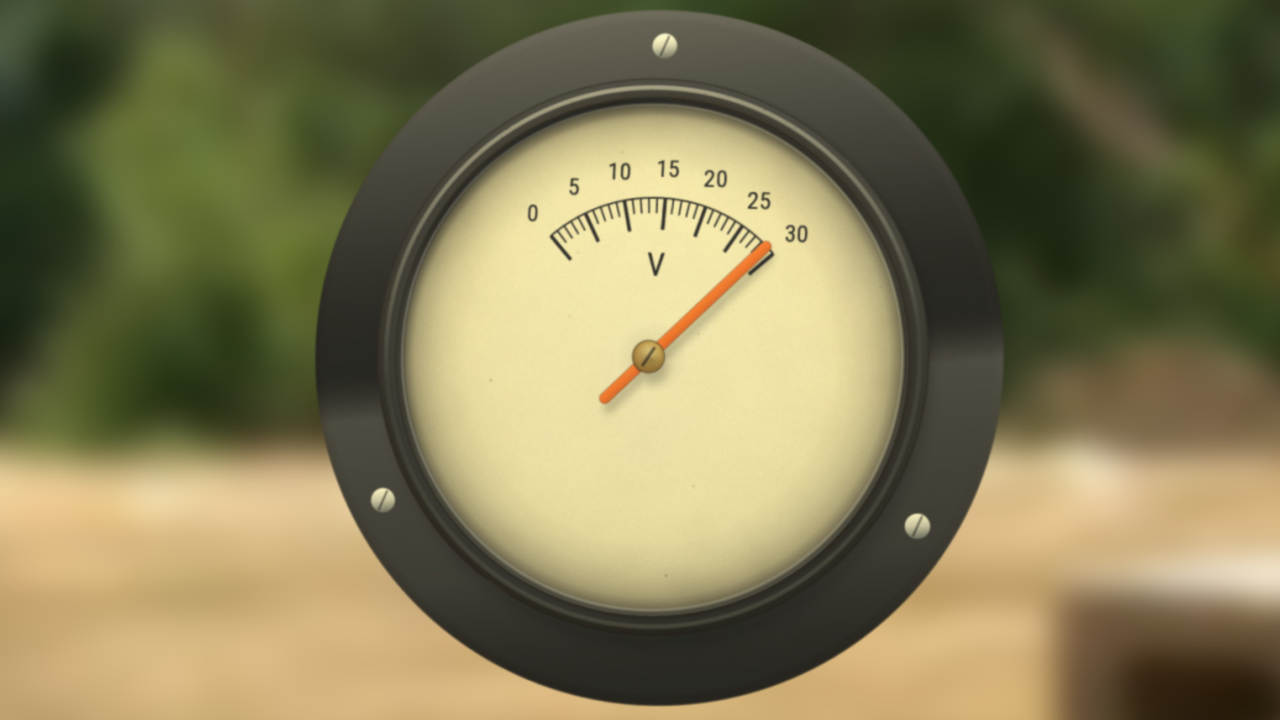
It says {"value": 29, "unit": "V"}
